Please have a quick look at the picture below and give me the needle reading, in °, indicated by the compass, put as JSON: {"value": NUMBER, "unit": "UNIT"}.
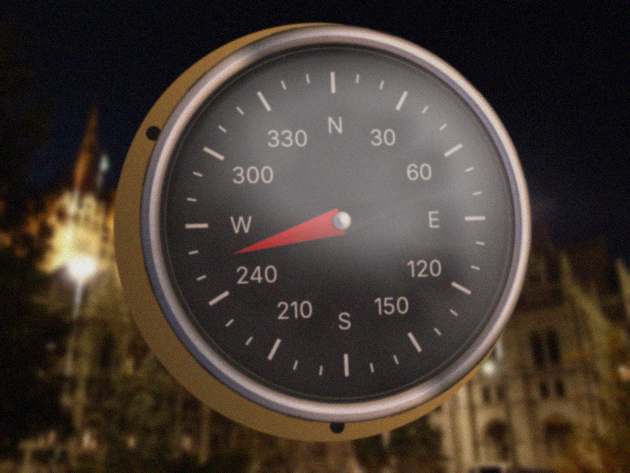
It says {"value": 255, "unit": "°"}
